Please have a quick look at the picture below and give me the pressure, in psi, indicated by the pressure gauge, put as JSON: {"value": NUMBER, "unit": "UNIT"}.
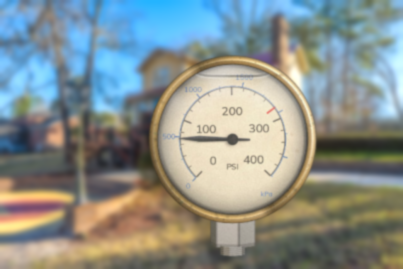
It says {"value": 70, "unit": "psi"}
